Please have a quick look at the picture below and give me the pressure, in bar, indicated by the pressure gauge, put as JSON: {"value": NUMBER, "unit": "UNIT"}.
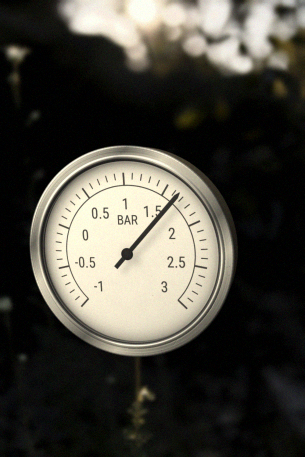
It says {"value": 1.65, "unit": "bar"}
